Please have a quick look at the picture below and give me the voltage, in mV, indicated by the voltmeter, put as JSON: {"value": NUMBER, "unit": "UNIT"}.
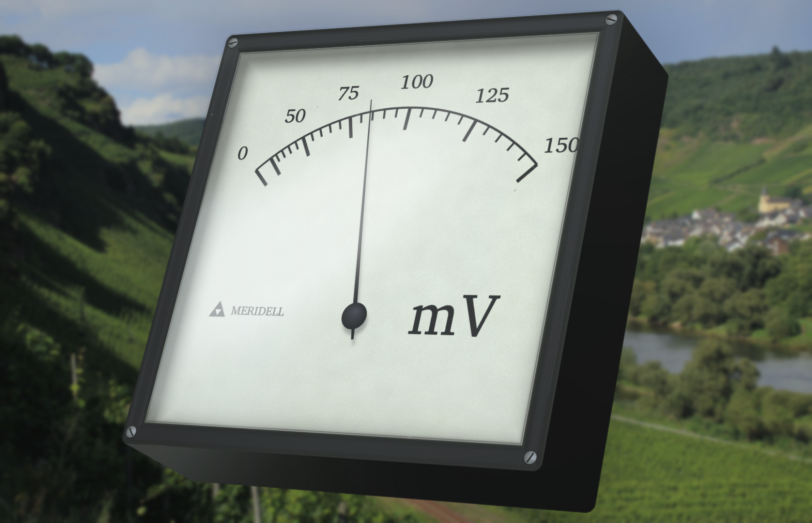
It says {"value": 85, "unit": "mV"}
